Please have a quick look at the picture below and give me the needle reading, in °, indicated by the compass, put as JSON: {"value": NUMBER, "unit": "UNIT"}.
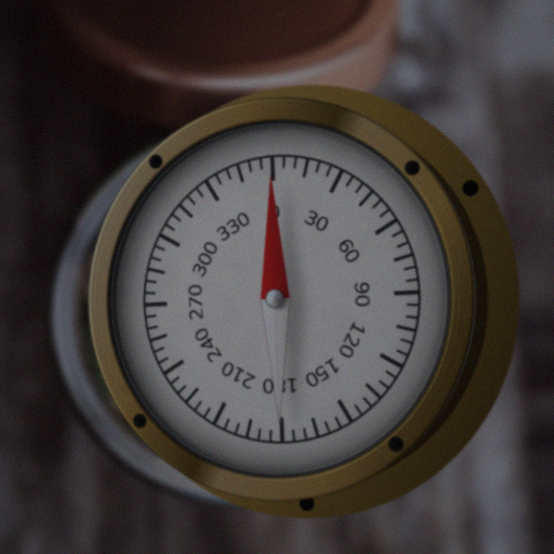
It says {"value": 0, "unit": "°"}
